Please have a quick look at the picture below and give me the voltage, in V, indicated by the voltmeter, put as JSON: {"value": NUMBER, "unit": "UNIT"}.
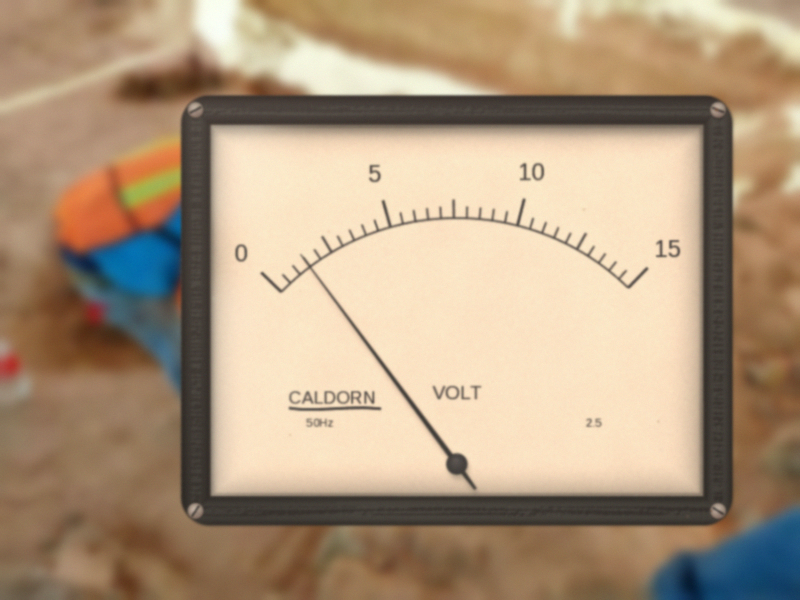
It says {"value": 1.5, "unit": "V"}
